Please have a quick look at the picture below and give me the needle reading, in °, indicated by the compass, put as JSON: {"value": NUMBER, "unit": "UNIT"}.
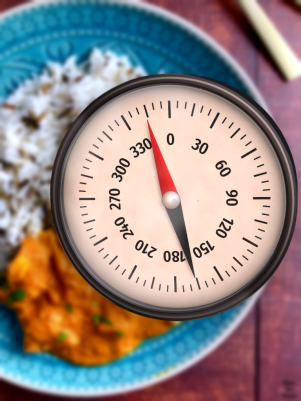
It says {"value": 345, "unit": "°"}
